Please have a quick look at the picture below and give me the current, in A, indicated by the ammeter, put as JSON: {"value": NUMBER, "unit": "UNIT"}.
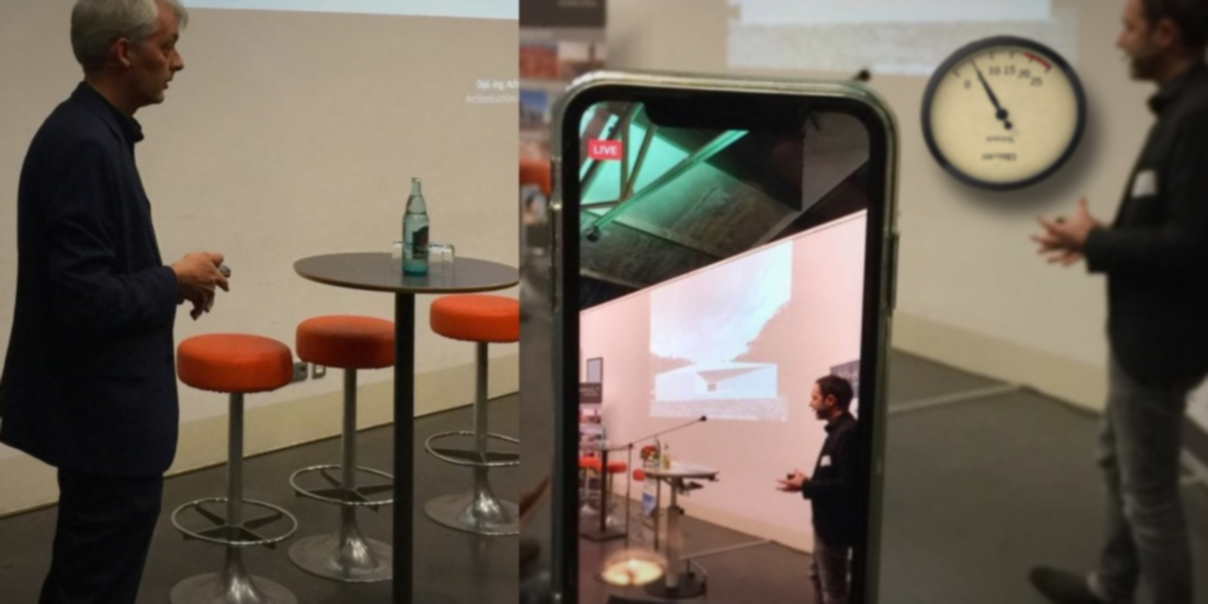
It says {"value": 5, "unit": "A"}
